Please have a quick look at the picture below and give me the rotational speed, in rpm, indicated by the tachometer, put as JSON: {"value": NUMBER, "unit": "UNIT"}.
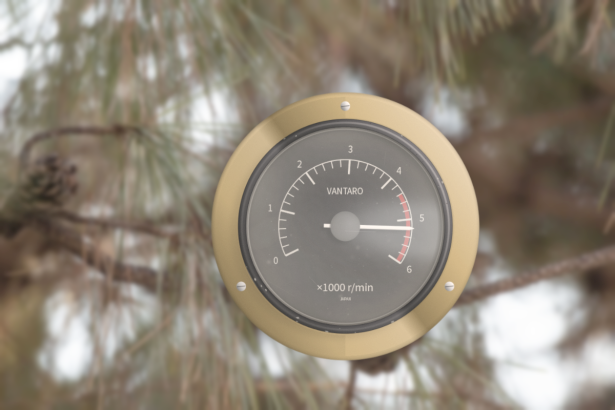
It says {"value": 5200, "unit": "rpm"}
